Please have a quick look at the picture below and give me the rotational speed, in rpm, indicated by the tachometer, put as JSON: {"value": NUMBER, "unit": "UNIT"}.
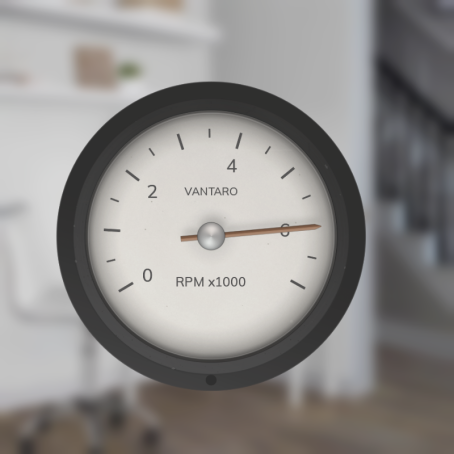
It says {"value": 6000, "unit": "rpm"}
